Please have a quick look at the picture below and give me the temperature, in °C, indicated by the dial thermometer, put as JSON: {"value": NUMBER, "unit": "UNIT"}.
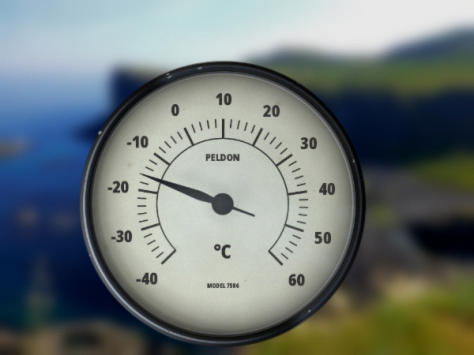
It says {"value": -16, "unit": "°C"}
